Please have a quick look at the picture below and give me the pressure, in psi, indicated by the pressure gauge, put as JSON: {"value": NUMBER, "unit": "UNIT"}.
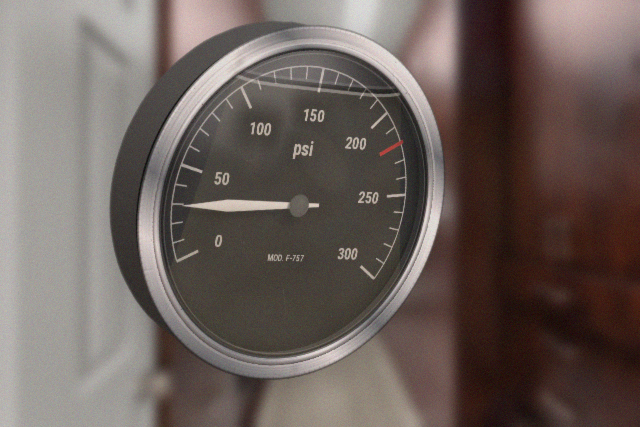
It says {"value": 30, "unit": "psi"}
